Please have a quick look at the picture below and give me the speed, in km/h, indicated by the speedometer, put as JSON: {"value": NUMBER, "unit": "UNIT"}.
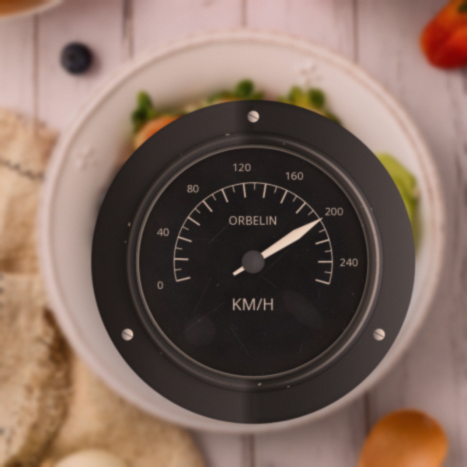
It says {"value": 200, "unit": "km/h"}
